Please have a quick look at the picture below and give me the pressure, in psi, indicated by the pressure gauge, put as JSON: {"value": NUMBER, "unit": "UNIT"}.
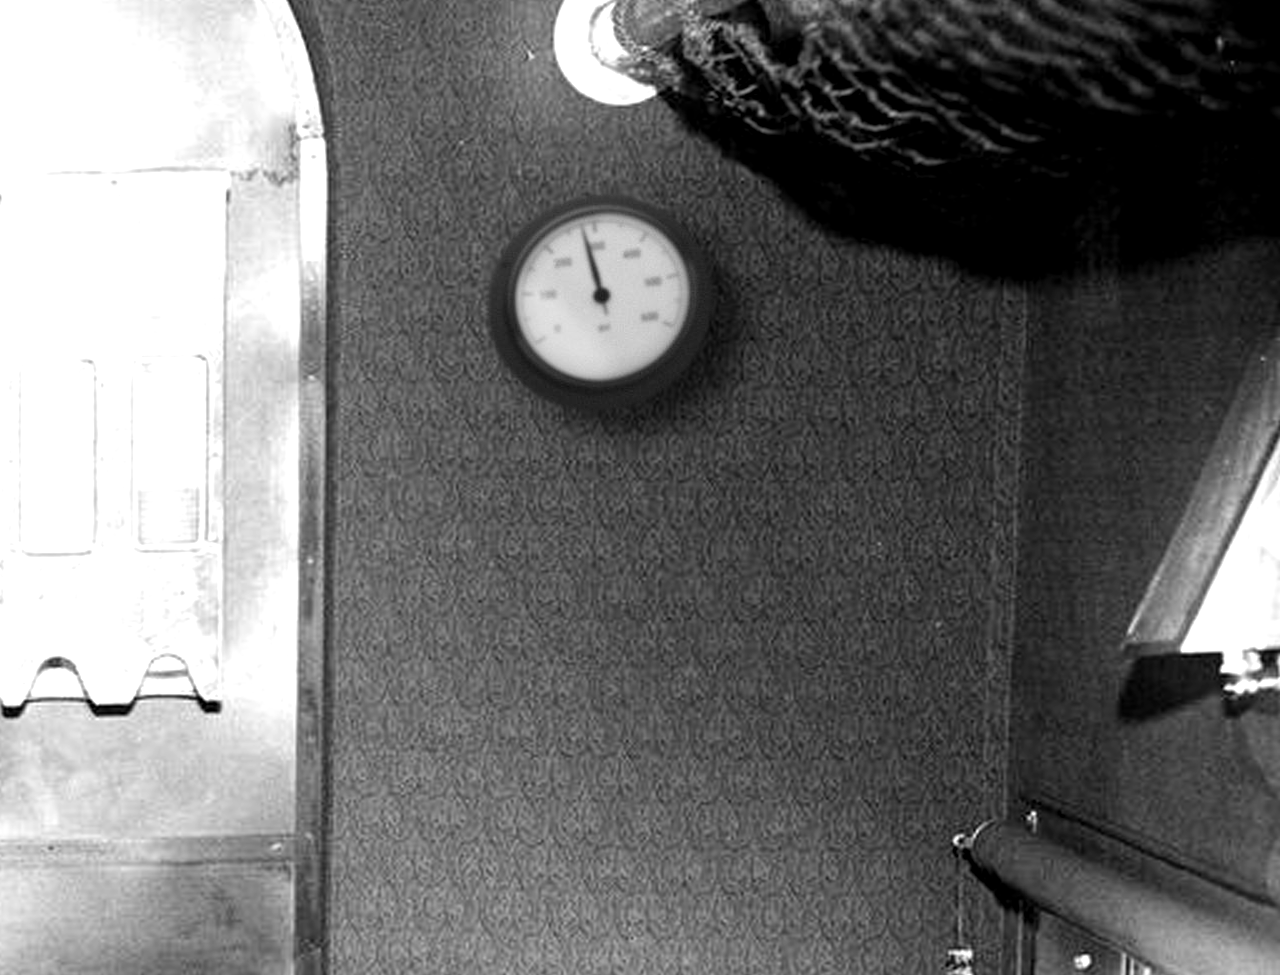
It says {"value": 275, "unit": "psi"}
